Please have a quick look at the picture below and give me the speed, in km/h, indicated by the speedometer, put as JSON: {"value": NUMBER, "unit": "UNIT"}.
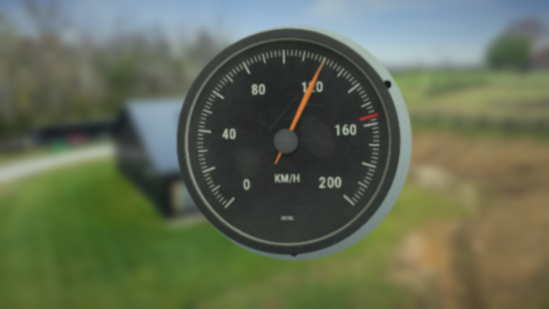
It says {"value": 120, "unit": "km/h"}
